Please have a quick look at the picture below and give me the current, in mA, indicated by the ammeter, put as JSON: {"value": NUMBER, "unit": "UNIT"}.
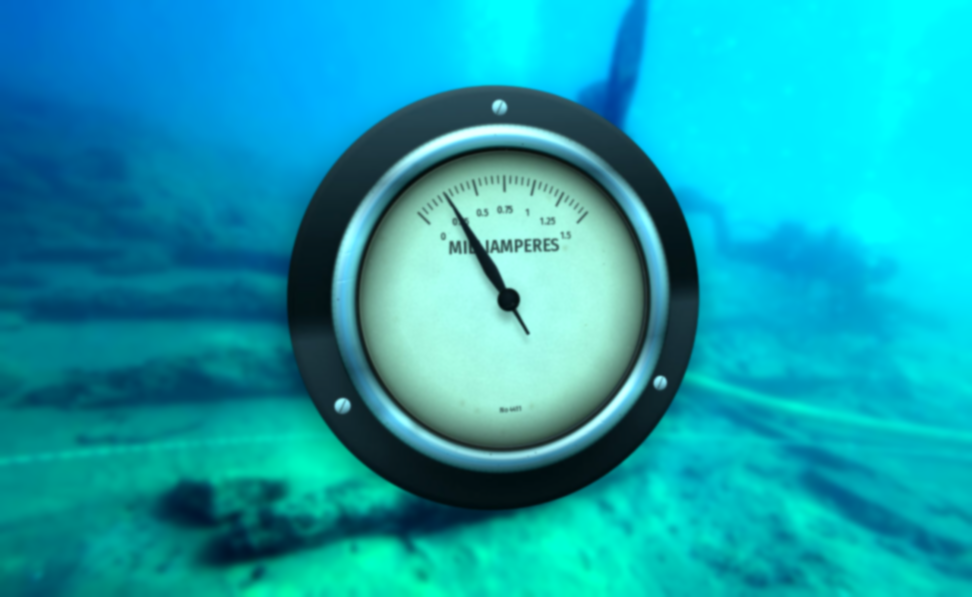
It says {"value": 0.25, "unit": "mA"}
